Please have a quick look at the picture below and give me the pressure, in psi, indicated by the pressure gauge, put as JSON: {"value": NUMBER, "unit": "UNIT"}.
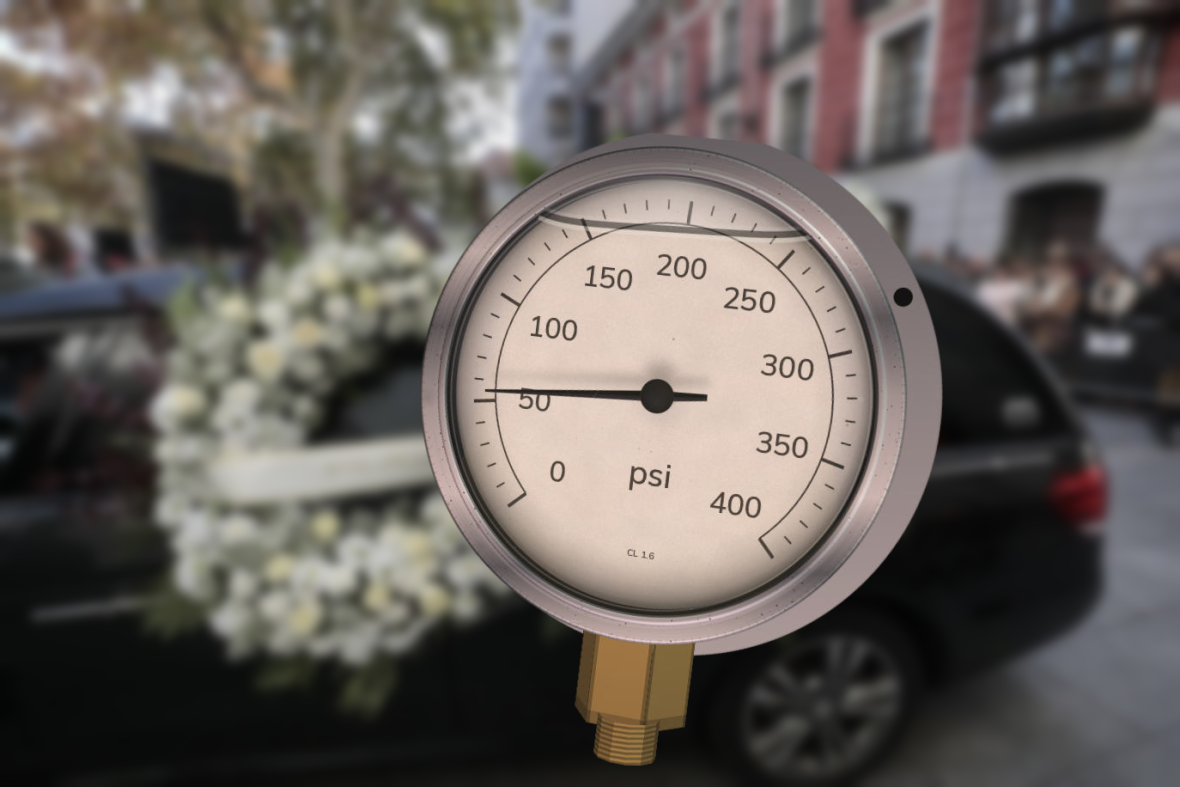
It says {"value": 55, "unit": "psi"}
